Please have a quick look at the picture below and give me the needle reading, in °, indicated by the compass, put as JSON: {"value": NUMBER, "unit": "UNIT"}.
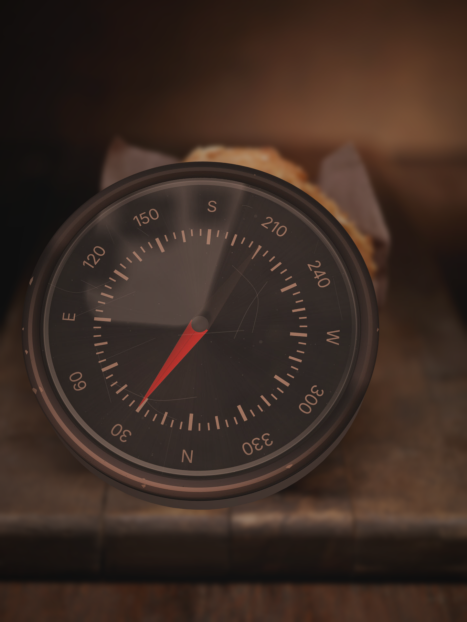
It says {"value": 30, "unit": "°"}
